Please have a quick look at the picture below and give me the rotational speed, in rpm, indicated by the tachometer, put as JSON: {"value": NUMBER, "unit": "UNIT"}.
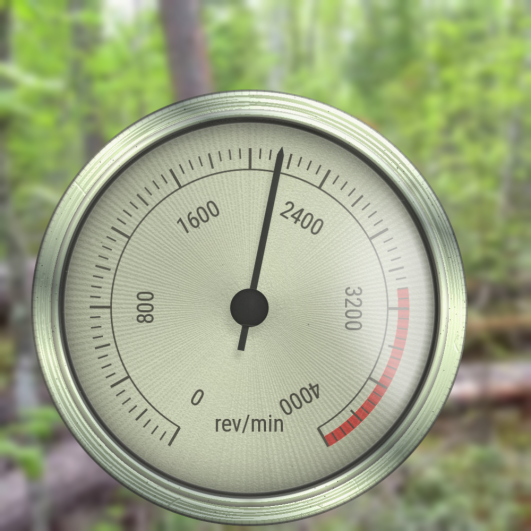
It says {"value": 2150, "unit": "rpm"}
